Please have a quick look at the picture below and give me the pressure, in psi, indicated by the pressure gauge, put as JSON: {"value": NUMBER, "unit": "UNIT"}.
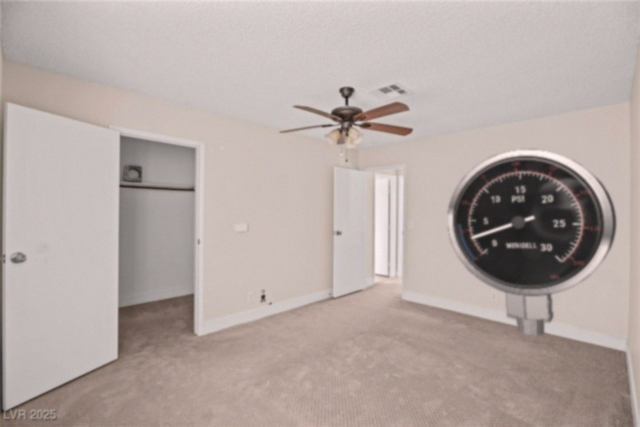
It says {"value": 2.5, "unit": "psi"}
